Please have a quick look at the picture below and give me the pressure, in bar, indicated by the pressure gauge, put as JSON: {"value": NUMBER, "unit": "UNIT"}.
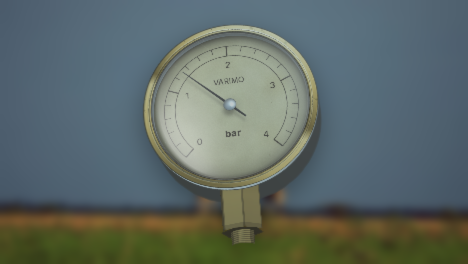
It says {"value": 1.3, "unit": "bar"}
